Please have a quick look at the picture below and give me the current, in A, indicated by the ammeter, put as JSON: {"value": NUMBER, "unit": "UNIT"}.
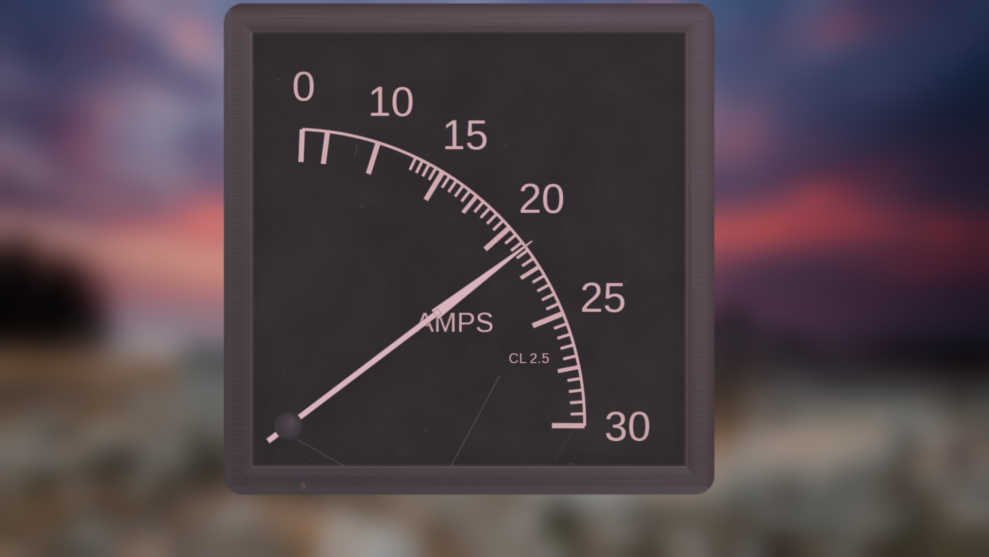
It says {"value": 21.25, "unit": "A"}
